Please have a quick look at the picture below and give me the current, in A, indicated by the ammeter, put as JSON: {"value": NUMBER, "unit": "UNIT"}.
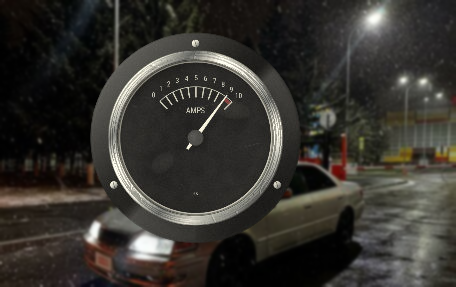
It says {"value": 9, "unit": "A"}
